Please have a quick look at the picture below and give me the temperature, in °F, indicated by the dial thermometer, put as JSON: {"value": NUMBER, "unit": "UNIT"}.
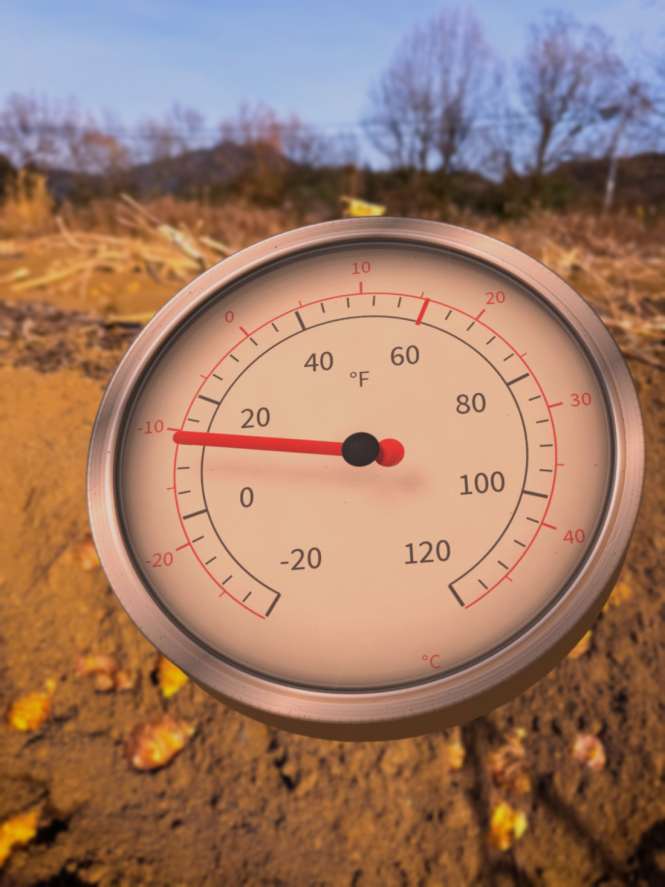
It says {"value": 12, "unit": "°F"}
